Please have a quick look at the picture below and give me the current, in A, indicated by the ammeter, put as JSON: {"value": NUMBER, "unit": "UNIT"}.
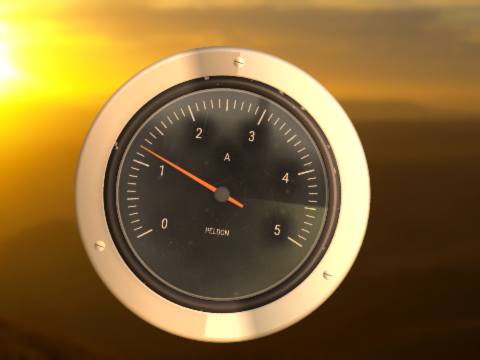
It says {"value": 1.2, "unit": "A"}
